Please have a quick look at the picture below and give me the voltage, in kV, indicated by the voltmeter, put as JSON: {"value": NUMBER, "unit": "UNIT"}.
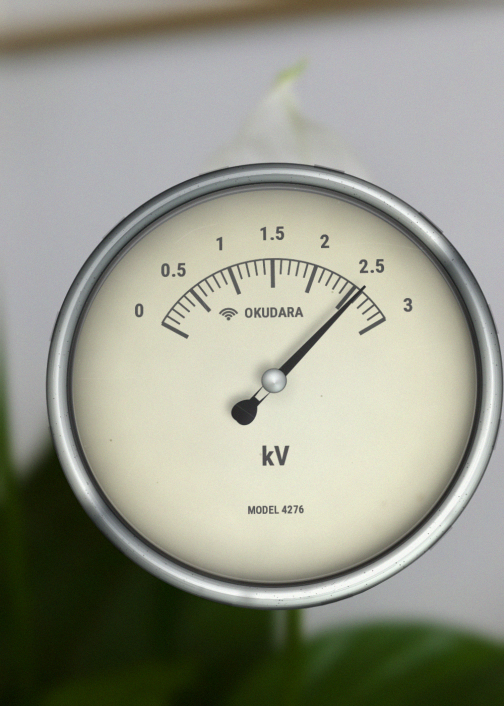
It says {"value": 2.6, "unit": "kV"}
